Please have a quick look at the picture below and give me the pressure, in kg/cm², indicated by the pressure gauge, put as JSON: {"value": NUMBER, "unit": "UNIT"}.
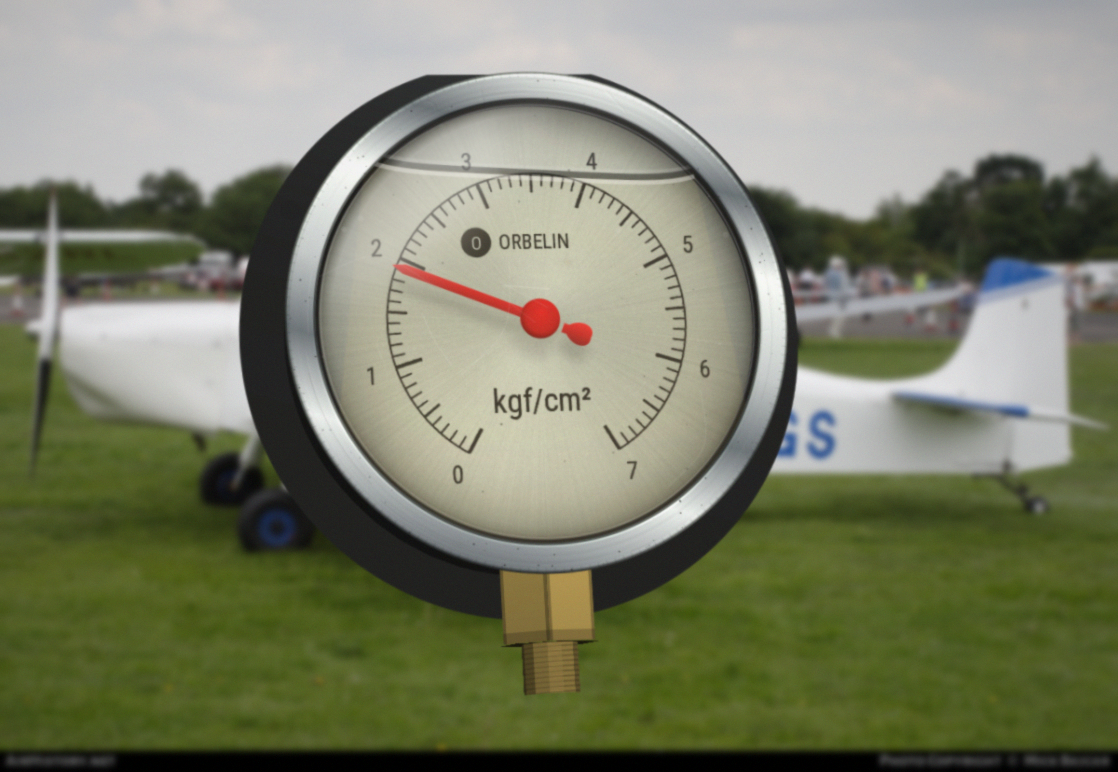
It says {"value": 1.9, "unit": "kg/cm²"}
